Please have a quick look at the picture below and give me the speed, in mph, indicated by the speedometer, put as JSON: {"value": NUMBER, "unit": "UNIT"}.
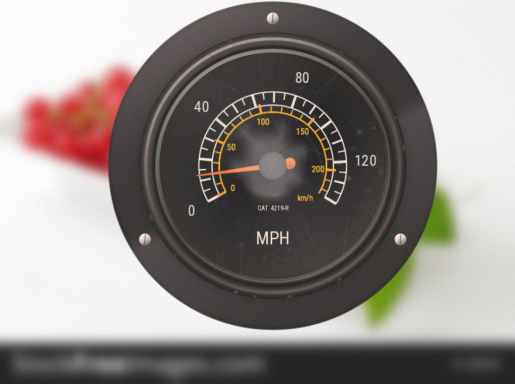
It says {"value": 12.5, "unit": "mph"}
